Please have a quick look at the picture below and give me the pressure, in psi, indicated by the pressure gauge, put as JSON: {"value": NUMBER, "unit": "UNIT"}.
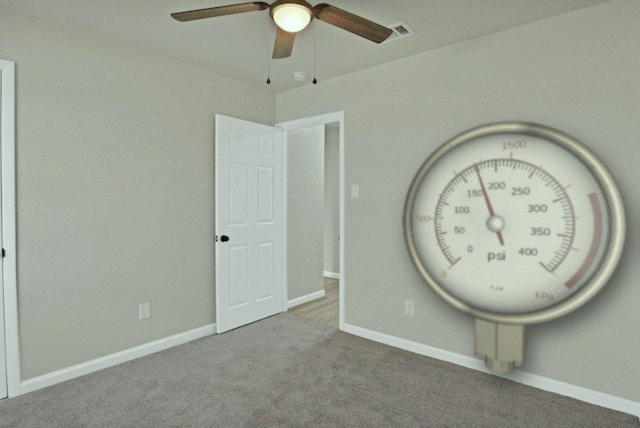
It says {"value": 175, "unit": "psi"}
